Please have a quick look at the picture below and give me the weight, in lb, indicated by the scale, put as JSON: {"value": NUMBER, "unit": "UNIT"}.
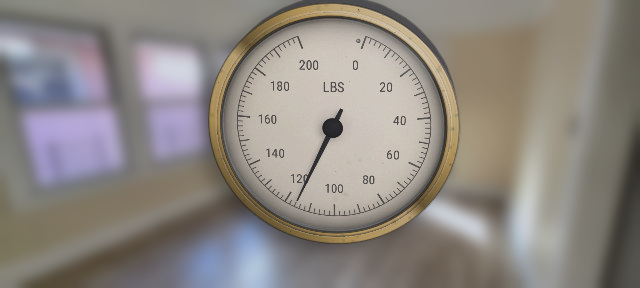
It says {"value": 116, "unit": "lb"}
